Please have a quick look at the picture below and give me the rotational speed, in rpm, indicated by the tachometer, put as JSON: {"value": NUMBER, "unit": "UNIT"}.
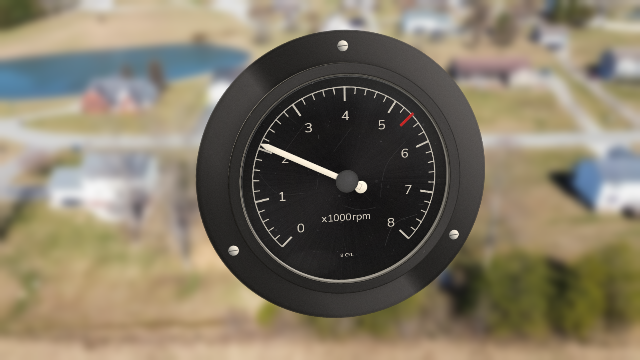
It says {"value": 2100, "unit": "rpm"}
